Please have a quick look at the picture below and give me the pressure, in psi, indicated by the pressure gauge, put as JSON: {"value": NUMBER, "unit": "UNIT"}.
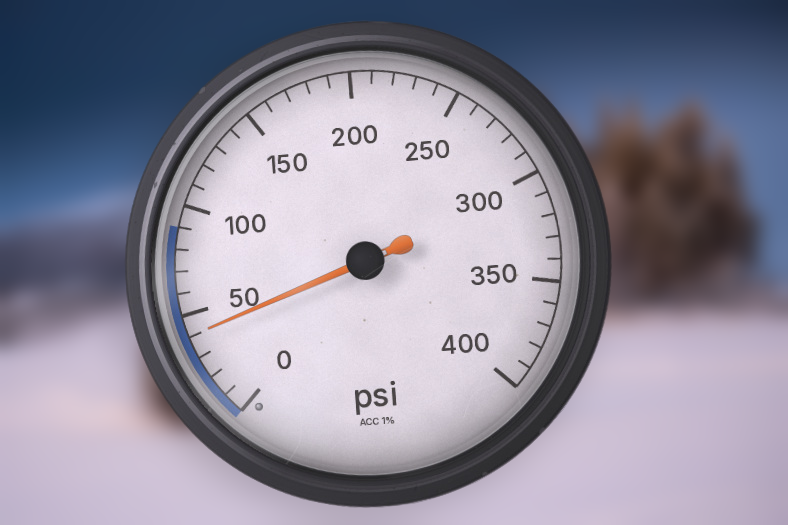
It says {"value": 40, "unit": "psi"}
